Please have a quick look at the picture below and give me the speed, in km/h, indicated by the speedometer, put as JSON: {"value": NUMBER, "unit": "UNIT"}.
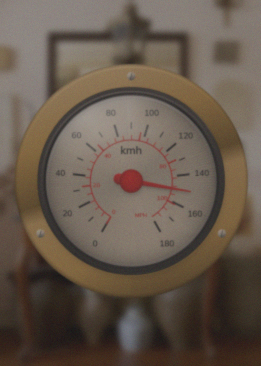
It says {"value": 150, "unit": "km/h"}
